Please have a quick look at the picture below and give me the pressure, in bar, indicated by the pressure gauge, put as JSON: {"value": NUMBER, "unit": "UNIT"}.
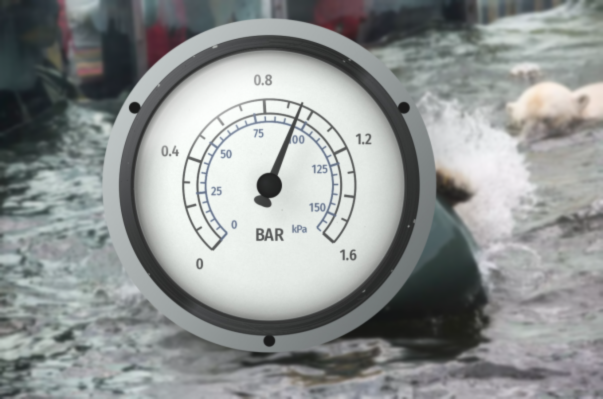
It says {"value": 0.95, "unit": "bar"}
